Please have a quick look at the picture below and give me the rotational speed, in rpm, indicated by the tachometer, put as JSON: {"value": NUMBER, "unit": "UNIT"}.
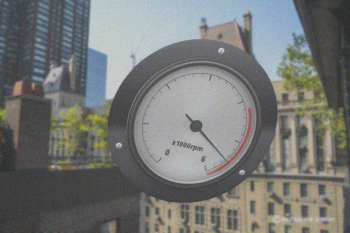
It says {"value": 5500, "unit": "rpm"}
